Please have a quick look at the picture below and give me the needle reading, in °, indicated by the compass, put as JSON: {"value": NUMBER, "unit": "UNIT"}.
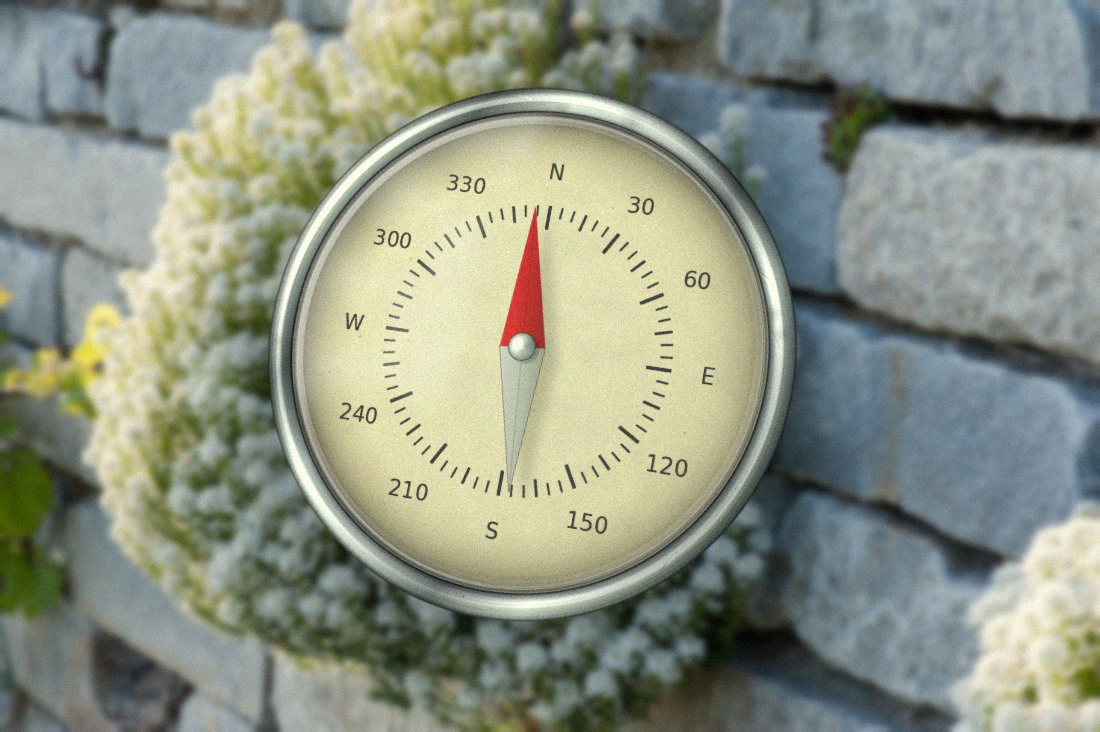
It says {"value": 355, "unit": "°"}
